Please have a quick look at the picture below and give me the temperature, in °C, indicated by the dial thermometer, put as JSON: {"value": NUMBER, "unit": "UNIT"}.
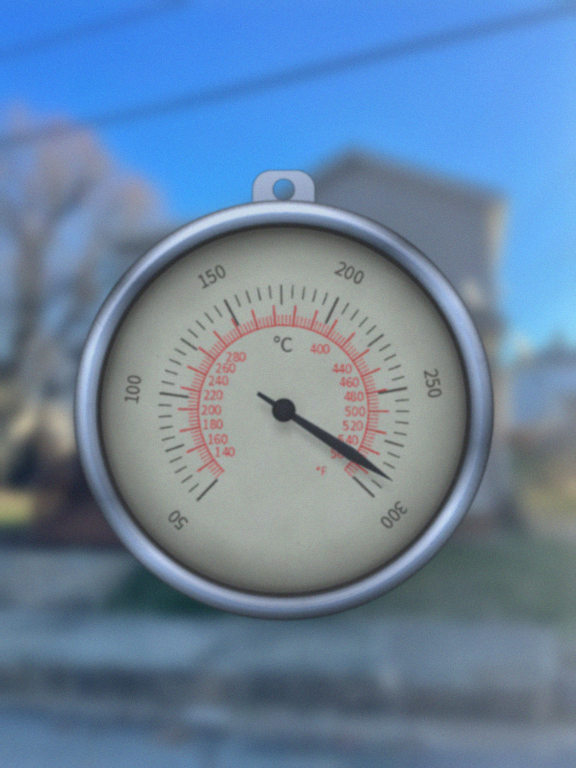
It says {"value": 290, "unit": "°C"}
